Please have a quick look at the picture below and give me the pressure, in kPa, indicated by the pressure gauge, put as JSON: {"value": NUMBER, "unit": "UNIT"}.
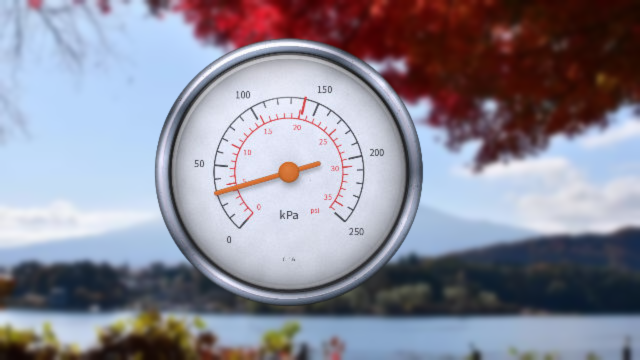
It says {"value": 30, "unit": "kPa"}
